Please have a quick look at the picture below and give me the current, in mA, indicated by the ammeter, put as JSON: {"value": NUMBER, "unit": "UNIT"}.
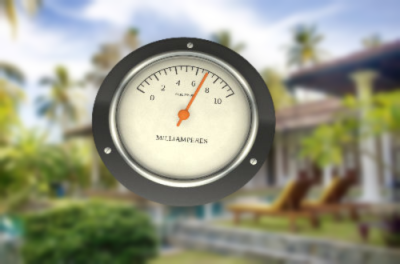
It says {"value": 7, "unit": "mA"}
